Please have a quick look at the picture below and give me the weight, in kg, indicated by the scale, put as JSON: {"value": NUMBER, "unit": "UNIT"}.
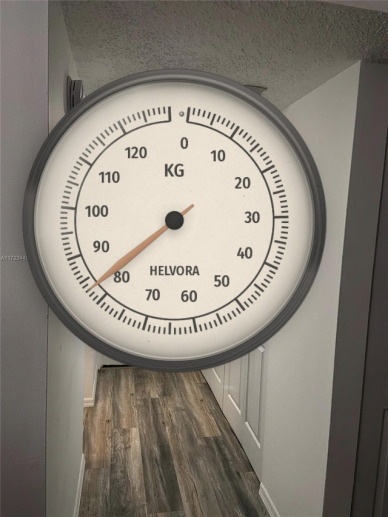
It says {"value": 83, "unit": "kg"}
